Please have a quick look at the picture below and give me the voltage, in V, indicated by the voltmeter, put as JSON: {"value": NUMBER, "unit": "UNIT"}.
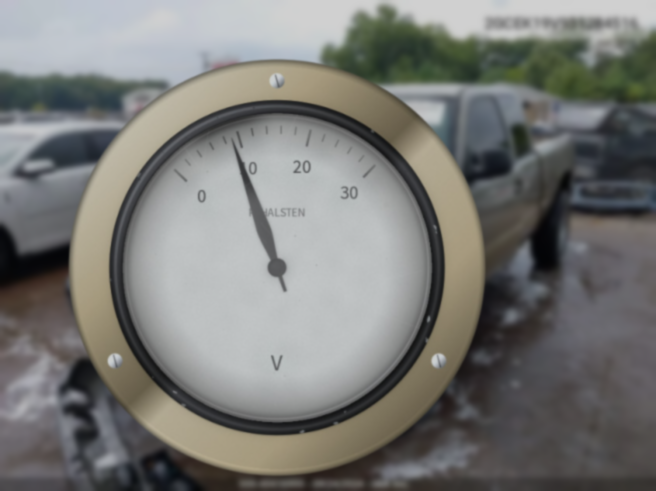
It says {"value": 9, "unit": "V"}
